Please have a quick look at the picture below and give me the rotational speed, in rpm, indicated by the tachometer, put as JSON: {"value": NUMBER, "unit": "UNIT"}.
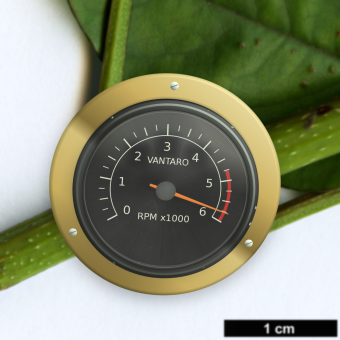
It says {"value": 5750, "unit": "rpm"}
